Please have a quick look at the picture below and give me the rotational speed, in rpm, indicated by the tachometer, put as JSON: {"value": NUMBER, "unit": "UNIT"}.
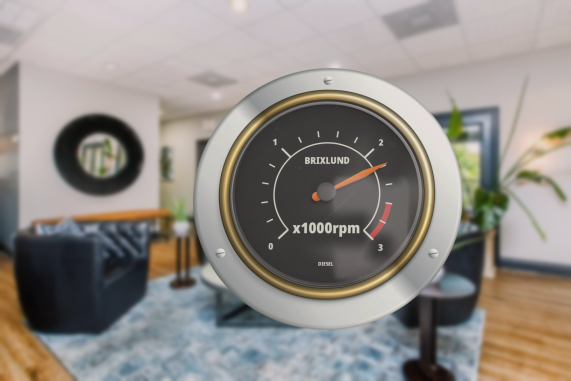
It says {"value": 2200, "unit": "rpm"}
